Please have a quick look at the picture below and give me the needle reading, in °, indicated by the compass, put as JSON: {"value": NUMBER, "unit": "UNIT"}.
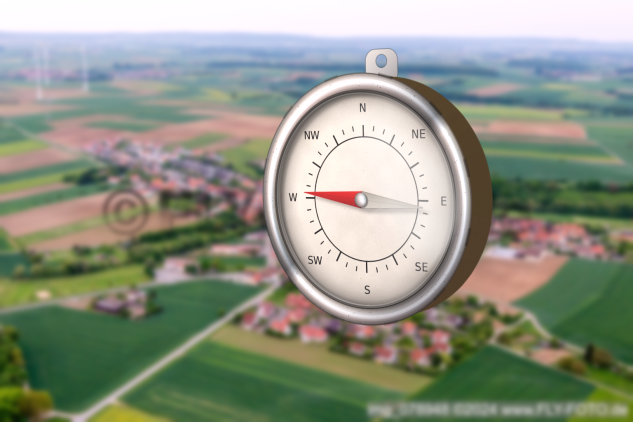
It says {"value": 275, "unit": "°"}
